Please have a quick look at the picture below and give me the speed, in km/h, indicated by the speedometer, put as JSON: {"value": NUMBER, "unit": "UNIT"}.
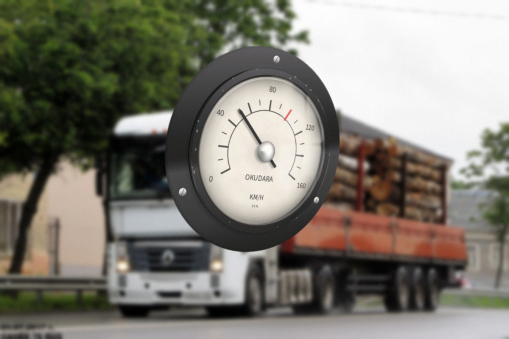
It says {"value": 50, "unit": "km/h"}
